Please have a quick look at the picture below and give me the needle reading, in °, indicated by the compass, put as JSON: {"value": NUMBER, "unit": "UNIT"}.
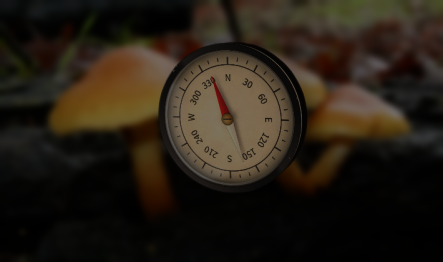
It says {"value": 340, "unit": "°"}
